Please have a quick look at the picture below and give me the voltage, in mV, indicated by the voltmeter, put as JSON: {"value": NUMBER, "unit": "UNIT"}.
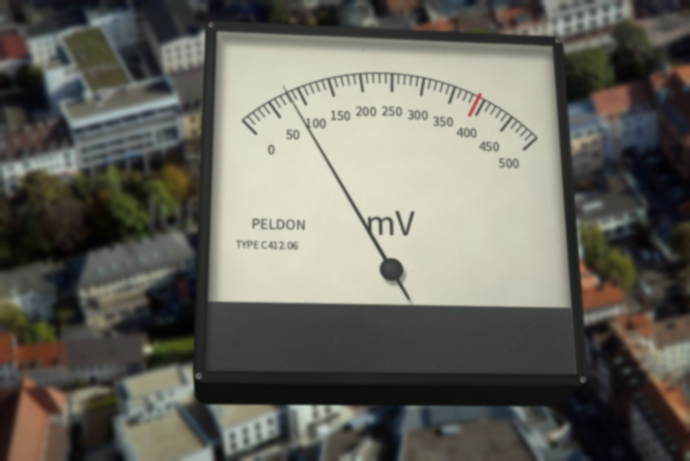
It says {"value": 80, "unit": "mV"}
